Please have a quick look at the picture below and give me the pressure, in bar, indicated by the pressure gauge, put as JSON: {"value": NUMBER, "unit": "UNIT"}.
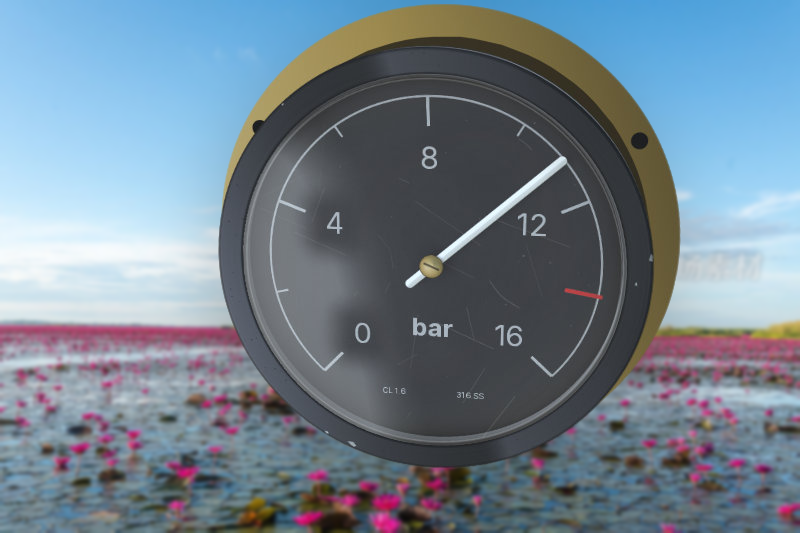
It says {"value": 11, "unit": "bar"}
